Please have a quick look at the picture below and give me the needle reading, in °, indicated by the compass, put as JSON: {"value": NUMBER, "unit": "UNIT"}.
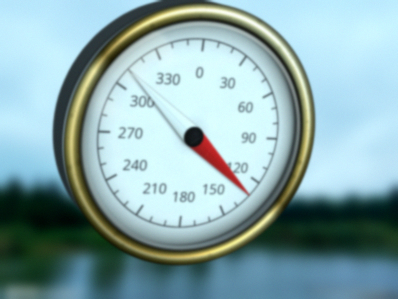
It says {"value": 130, "unit": "°"}
